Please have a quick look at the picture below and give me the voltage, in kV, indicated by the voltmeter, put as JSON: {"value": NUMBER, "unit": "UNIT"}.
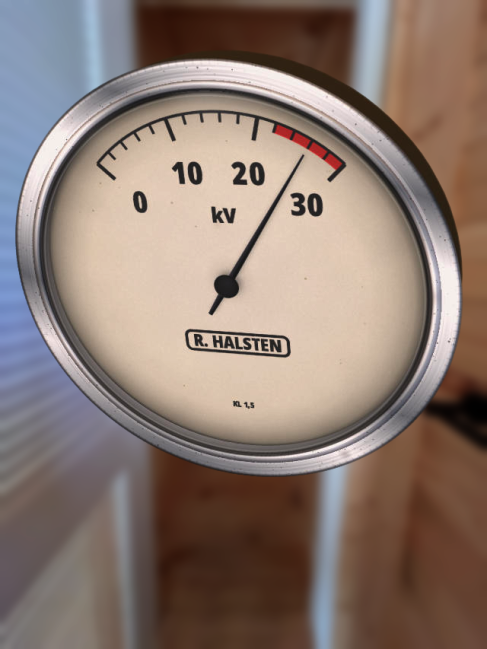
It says {"value": 26, "unit": "kV"}
